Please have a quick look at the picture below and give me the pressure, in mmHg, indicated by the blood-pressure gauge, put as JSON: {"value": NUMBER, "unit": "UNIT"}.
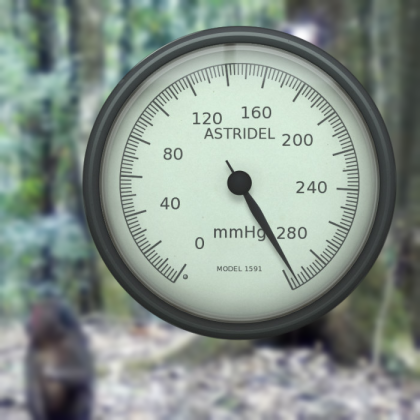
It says {"value": 296, "unit": "mmHg"}
